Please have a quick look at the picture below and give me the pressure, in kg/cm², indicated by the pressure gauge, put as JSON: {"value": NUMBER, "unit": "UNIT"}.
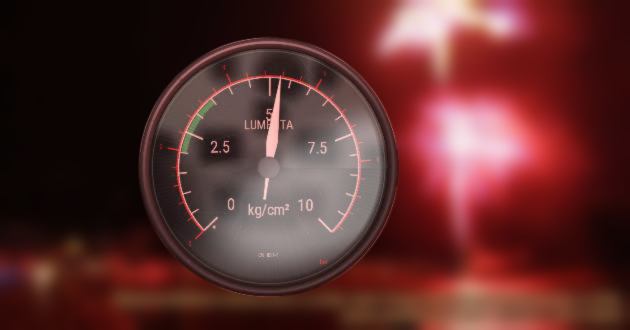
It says {"value": 5.25, "unit": "kg/cm²"}
